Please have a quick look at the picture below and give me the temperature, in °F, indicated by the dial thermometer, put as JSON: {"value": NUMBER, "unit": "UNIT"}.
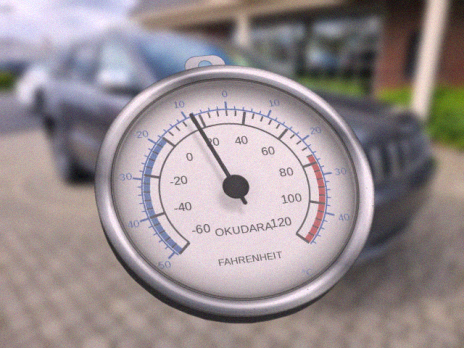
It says {"value": 16, "unit": "°F"}
